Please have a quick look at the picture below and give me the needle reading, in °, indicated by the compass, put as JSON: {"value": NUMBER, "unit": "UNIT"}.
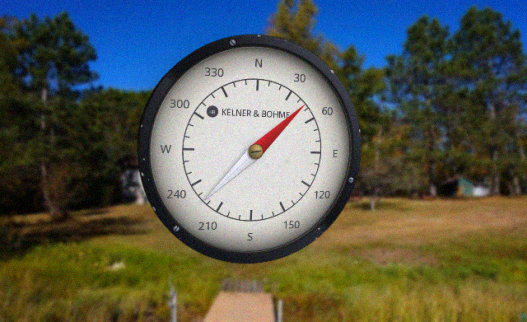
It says {"value": 45, "unit": "°"}
